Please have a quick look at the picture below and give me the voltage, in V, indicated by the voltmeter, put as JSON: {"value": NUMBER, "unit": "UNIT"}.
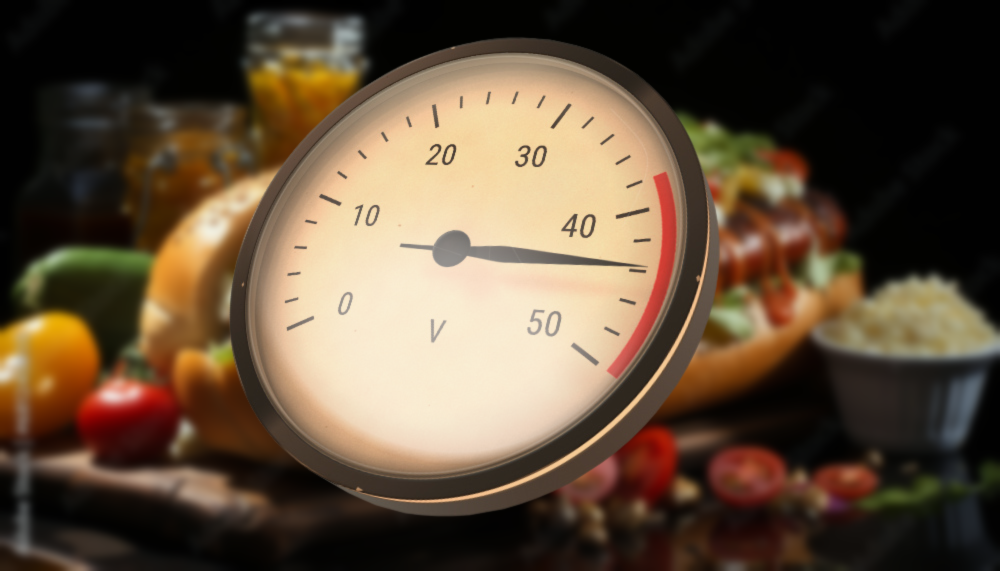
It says {"value": 44, "unit": "V"}
